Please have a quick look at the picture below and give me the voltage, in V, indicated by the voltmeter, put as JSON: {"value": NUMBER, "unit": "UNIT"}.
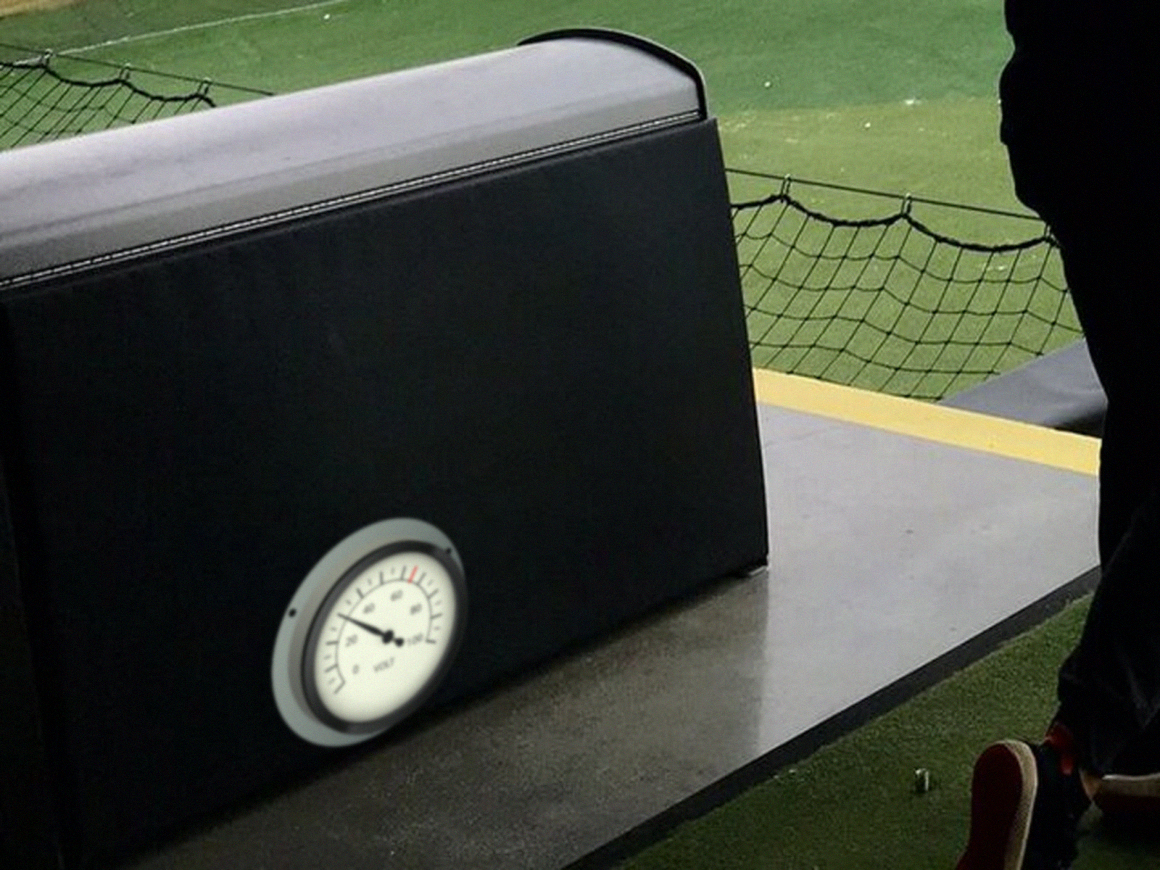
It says {"value": 30, "unit": "V"}
